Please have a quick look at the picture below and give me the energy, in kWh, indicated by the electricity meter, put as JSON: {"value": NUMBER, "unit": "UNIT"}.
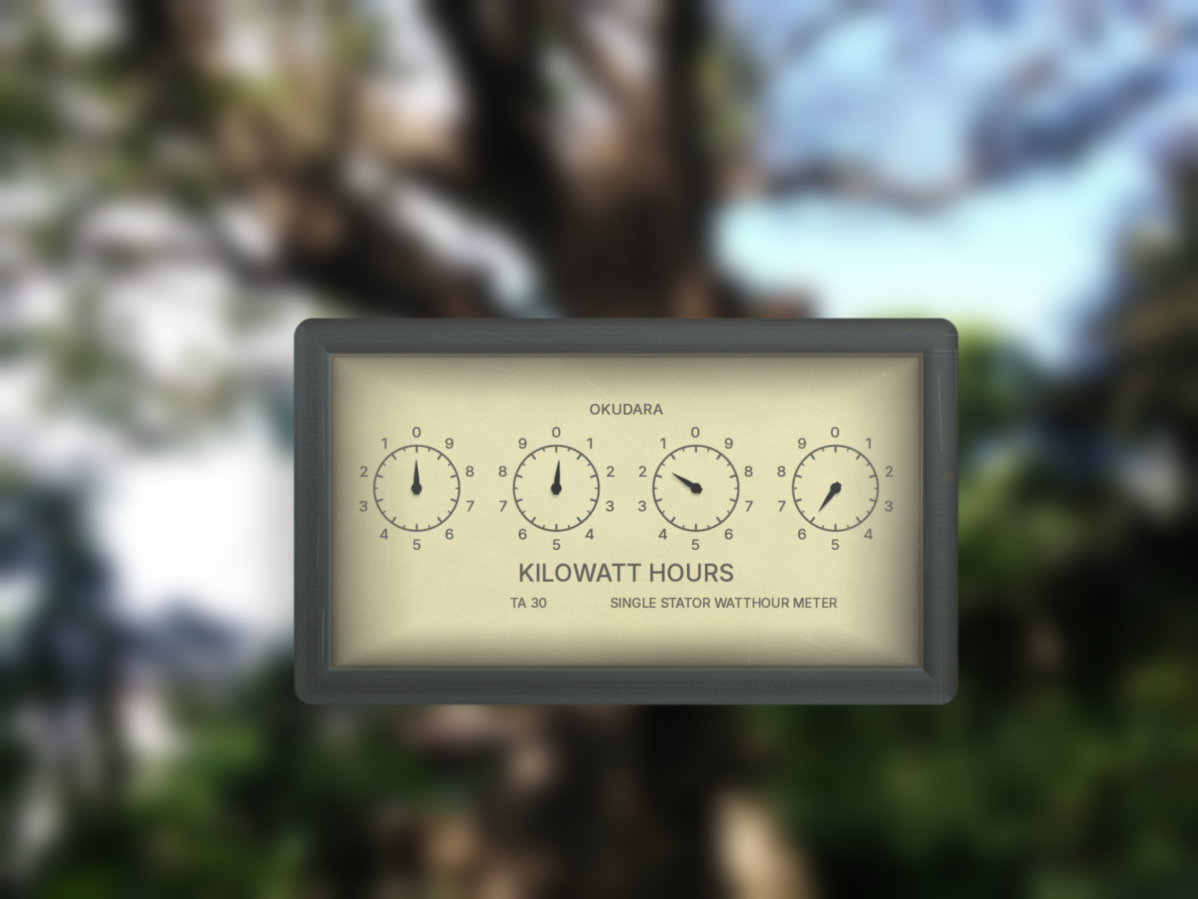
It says {"value": 16, "unit": "kWh"}
